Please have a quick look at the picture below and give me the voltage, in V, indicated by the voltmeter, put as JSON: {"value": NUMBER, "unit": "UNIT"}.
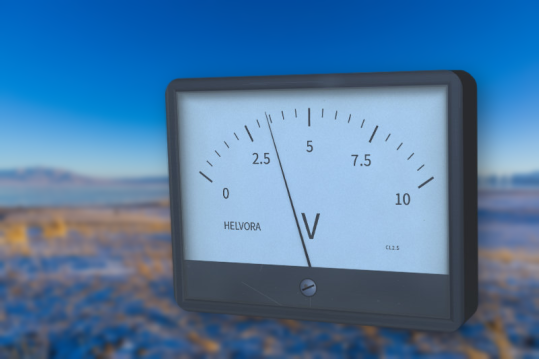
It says {"value": 3.5, "unit": "V"}
